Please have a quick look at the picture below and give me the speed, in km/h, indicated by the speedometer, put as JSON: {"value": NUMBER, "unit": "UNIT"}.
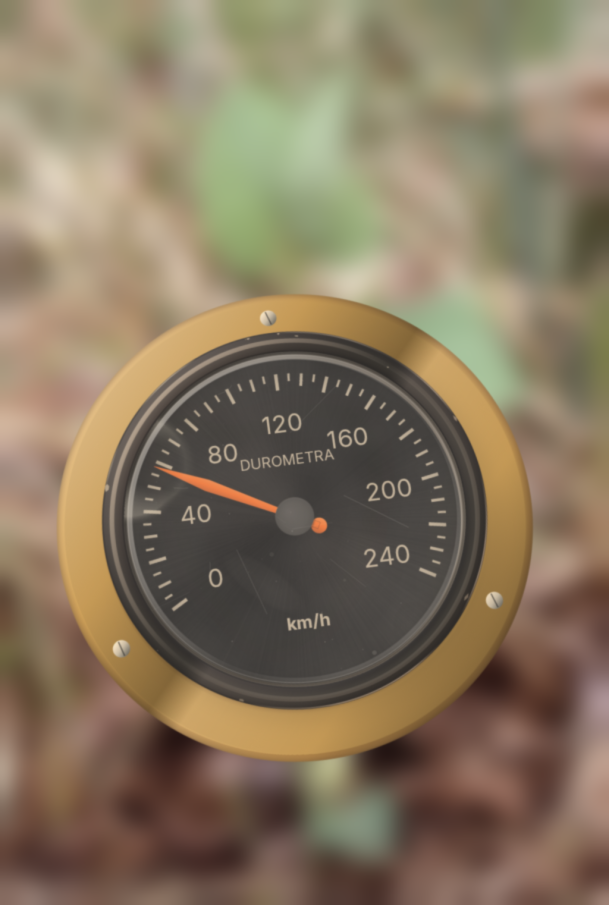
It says {"value": 57.5, "unit": "km/h"}
